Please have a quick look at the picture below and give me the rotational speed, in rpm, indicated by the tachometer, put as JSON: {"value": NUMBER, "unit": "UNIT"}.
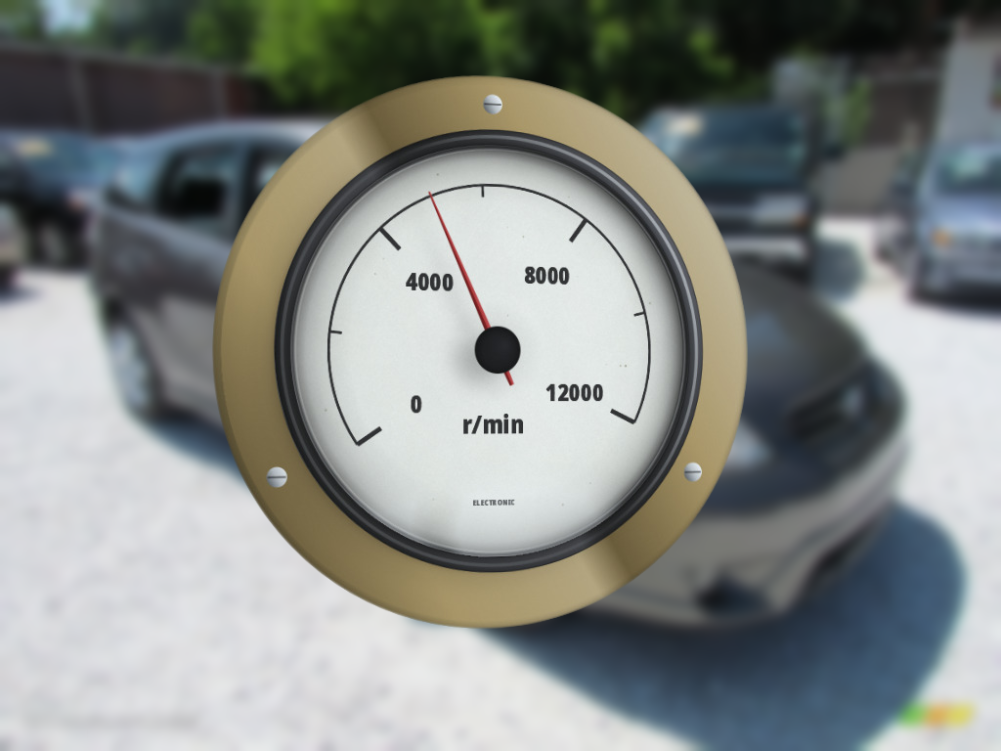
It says {"value": 5000, "unit": "rpm"}
